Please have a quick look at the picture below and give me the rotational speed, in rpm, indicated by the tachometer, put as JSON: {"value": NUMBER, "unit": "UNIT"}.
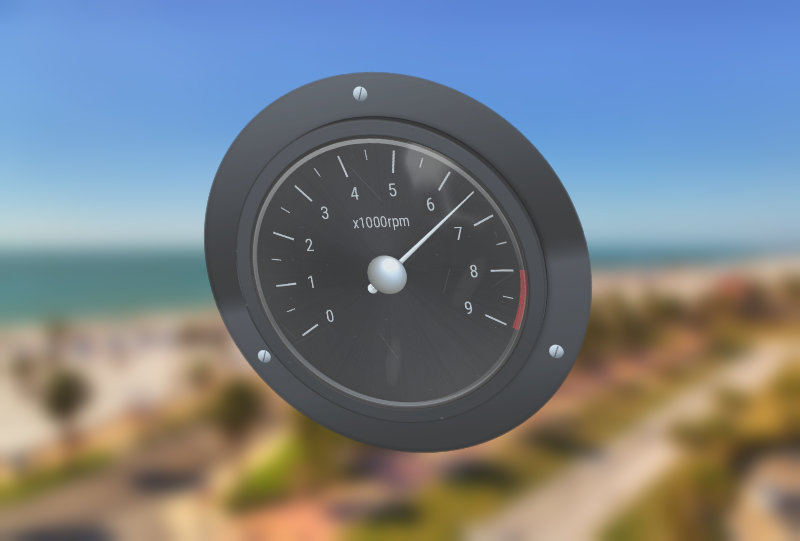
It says {"value": 6500, "unit": "rpm"}
